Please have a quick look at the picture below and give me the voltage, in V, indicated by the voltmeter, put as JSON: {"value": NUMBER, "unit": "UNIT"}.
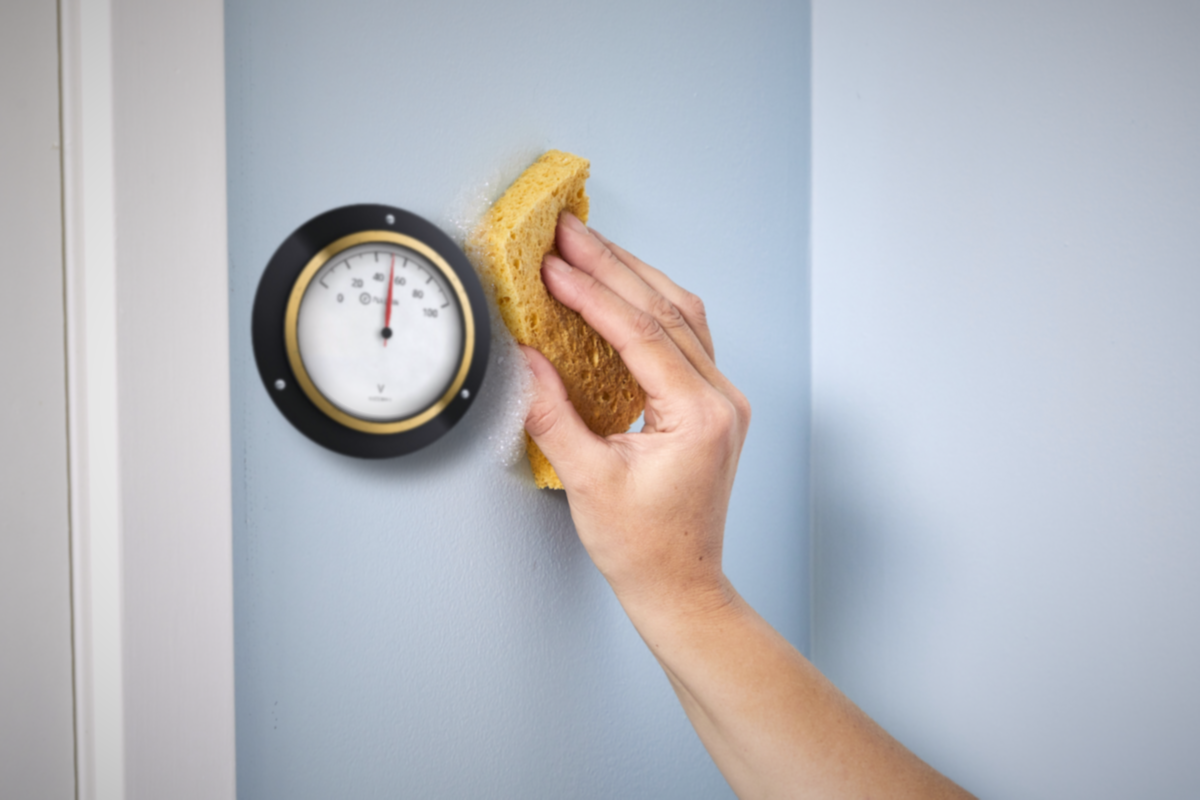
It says {"value": 50, "unit": "V"}
